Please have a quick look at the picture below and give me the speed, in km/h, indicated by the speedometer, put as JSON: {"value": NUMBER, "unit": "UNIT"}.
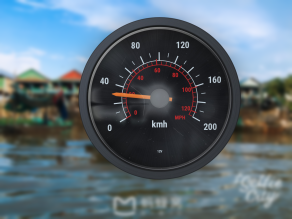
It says {"value": 30, "unit": "km/h"}
